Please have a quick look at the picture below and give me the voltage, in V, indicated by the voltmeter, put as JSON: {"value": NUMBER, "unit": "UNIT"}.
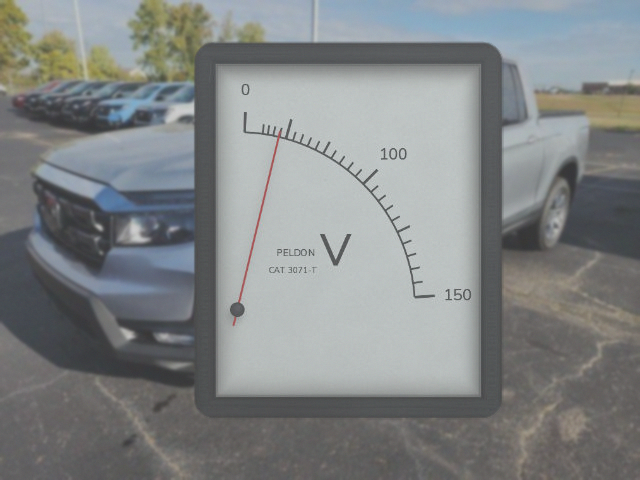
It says {"value": 45, "unit": "V"}
